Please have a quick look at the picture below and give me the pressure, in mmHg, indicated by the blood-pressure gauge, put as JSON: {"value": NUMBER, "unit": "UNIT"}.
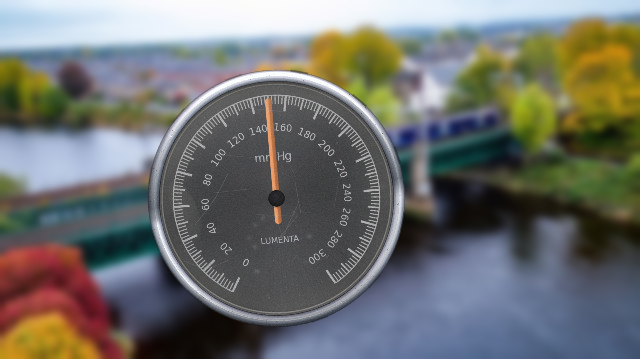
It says {"value": 150, "unit": "mmHg"}
